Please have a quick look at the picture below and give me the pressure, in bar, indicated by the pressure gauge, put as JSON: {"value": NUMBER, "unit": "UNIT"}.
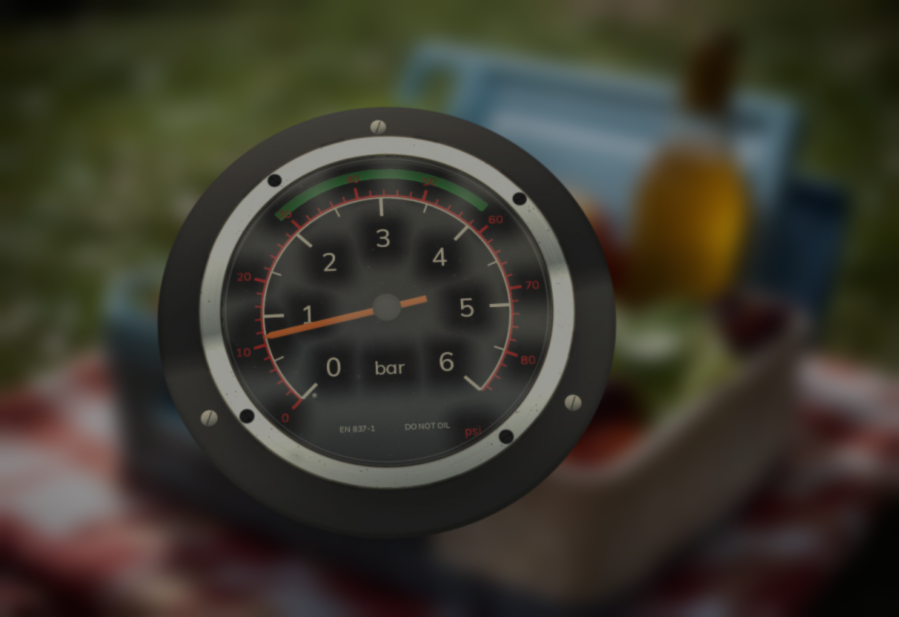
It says {"value": 0.75, "unit": "bar"}
